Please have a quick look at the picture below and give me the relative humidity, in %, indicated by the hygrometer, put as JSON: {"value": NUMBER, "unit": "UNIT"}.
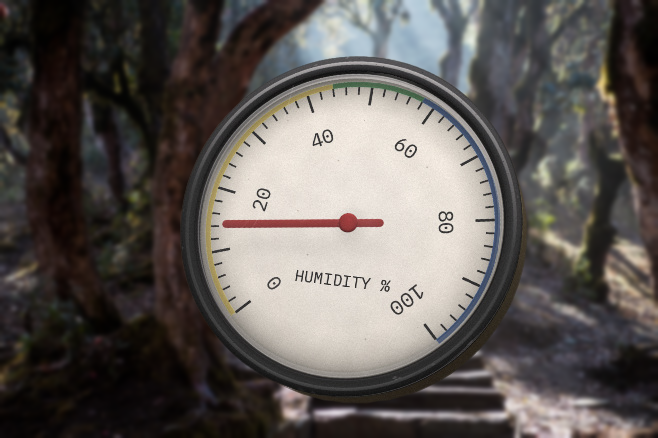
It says {"value": 14, "unit": "%"}
